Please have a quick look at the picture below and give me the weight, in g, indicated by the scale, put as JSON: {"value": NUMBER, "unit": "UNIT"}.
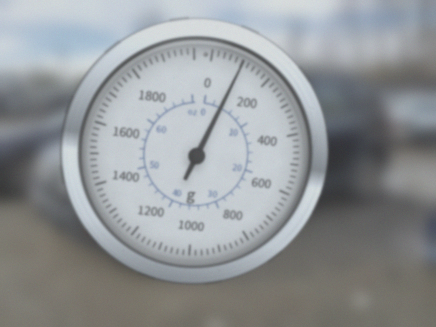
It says {"value": 100, "unit": "g"}
